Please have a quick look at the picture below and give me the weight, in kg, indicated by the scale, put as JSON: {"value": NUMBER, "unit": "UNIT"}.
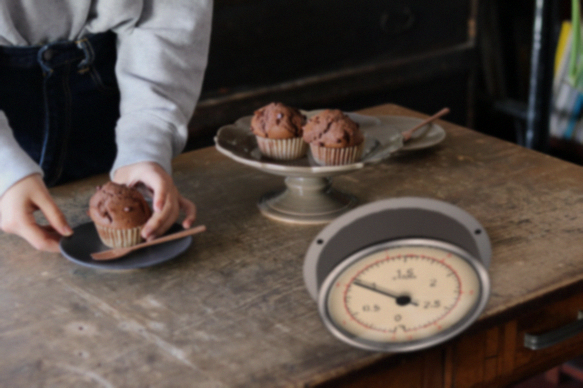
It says {"value": 1, "unit": "kg"}
